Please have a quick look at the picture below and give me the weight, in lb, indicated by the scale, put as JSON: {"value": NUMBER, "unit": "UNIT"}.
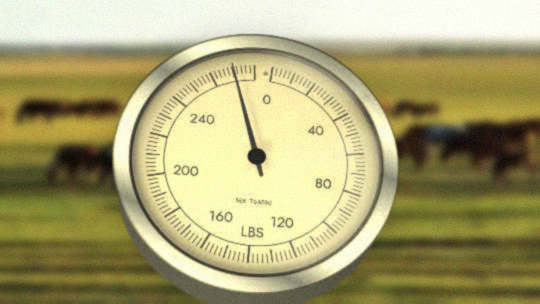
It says {"value": 270, "unit": "lb"}
